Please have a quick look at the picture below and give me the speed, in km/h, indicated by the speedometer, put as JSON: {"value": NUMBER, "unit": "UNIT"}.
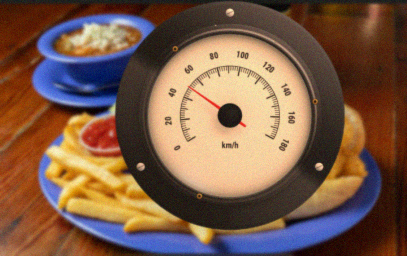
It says {"value": 50, "unit": "km/h"}
